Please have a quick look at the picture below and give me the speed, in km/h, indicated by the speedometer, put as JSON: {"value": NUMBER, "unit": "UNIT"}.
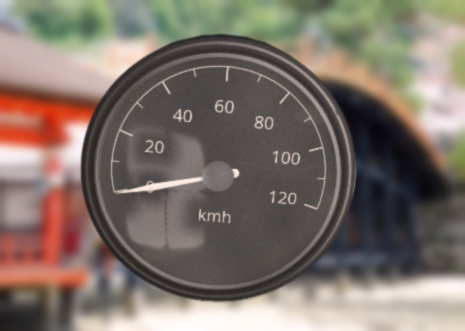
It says {"value": 0, "unit": "km/h"}
